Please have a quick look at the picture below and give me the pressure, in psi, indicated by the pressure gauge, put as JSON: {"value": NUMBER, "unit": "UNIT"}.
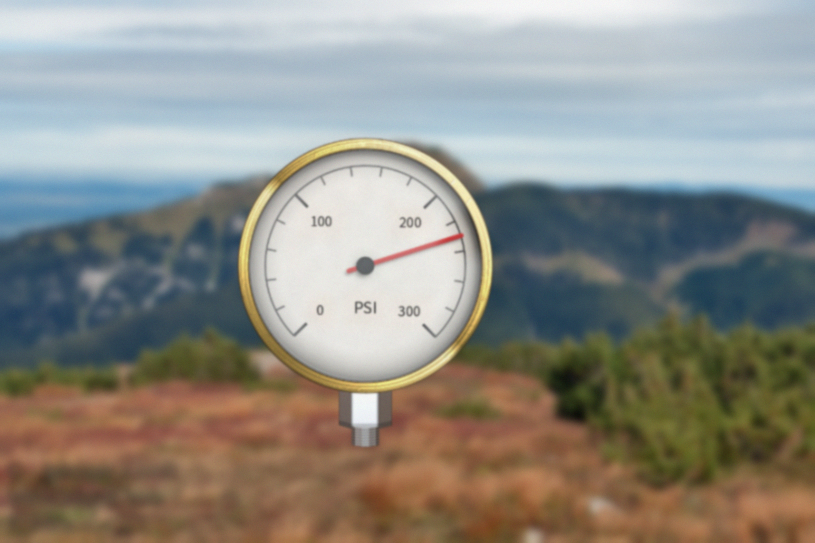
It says {"value": 230, "unit": "psi"}
